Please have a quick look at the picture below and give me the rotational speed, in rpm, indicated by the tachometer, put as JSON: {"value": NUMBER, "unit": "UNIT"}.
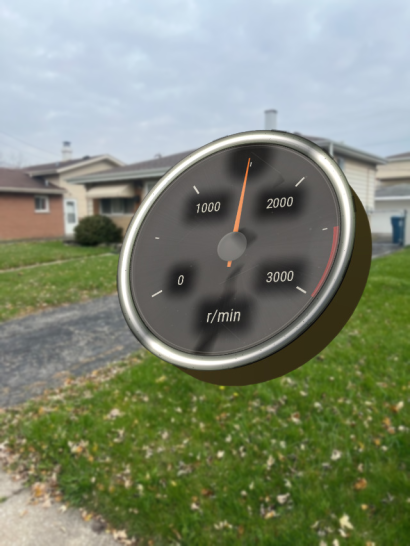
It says {"value": 1500, "unit": "rpm"}
